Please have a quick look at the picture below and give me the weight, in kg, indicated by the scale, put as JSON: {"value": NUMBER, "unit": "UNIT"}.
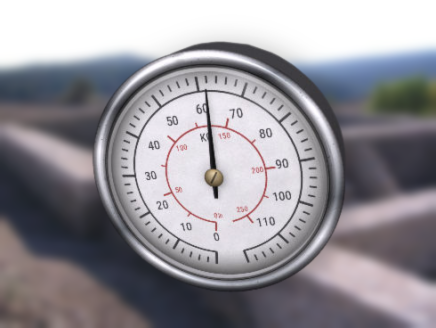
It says {"value": 62, "unit": "kg"}
